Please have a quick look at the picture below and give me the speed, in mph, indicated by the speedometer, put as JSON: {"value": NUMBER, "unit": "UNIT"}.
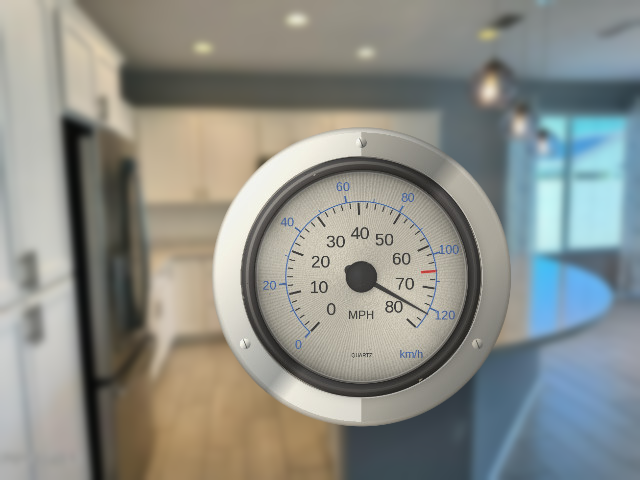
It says {"value": 76, "unit": "mph"}
